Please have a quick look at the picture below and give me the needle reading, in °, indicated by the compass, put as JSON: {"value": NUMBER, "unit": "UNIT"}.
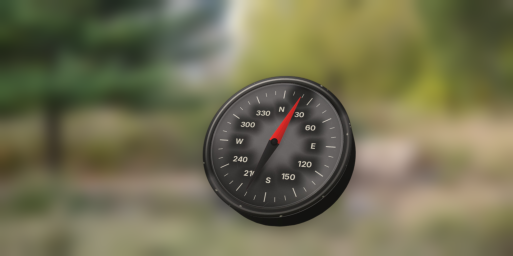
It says {"value": 20, "unit": "°"}
